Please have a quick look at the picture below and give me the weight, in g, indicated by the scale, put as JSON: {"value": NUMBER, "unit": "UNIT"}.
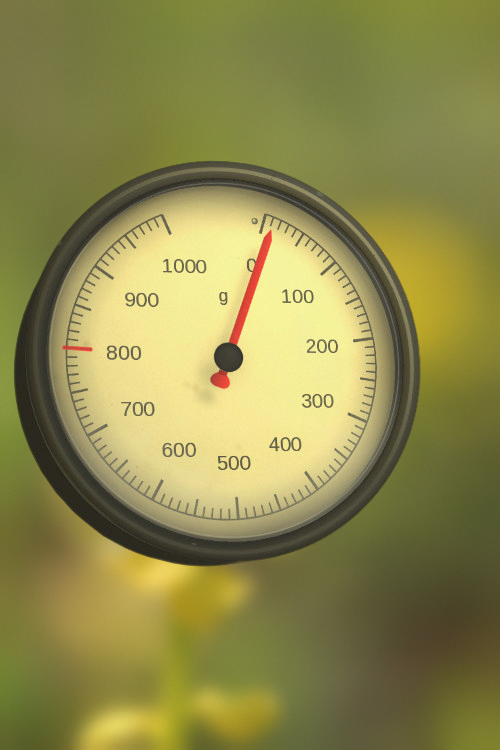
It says {"value": 10, "unit": "g"}
